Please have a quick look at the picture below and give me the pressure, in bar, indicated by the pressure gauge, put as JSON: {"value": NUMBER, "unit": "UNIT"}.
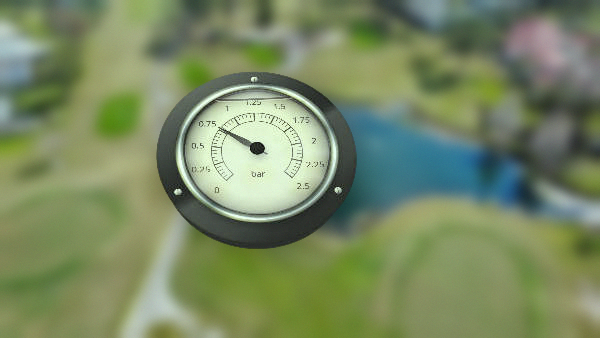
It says {"value": 0.75, "unit": "bar"}
